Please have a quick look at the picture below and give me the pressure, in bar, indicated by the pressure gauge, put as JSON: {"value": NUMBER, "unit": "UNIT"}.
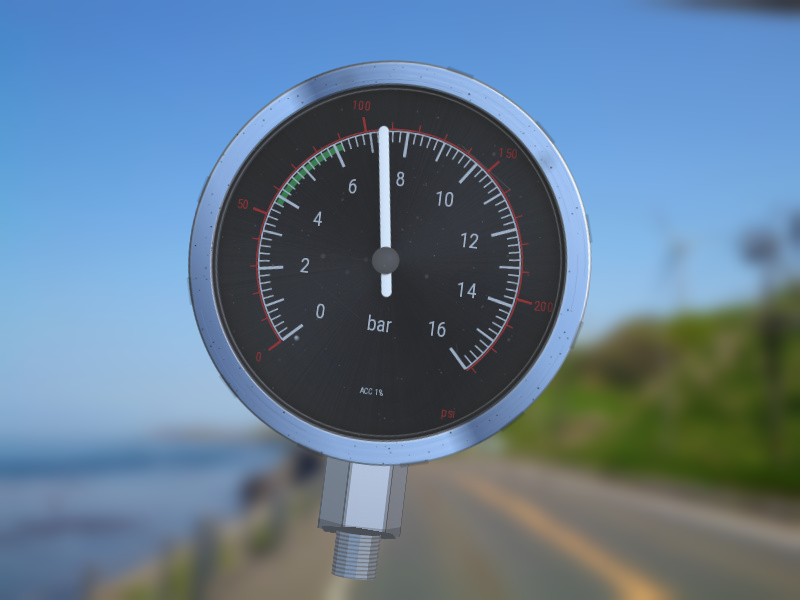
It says {"value": 7.4, "unit": "bar"}
